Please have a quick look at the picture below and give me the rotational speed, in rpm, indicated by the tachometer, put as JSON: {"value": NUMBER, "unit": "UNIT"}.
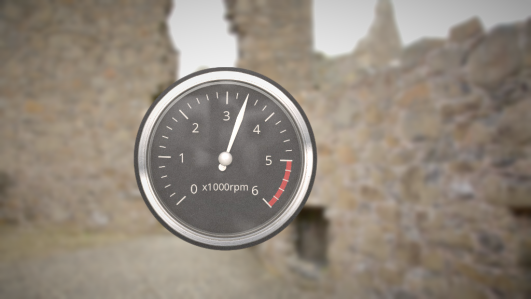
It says {"value": 3400, "unit": "rpm"}
